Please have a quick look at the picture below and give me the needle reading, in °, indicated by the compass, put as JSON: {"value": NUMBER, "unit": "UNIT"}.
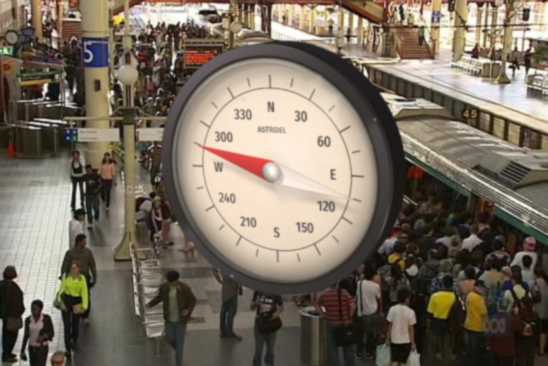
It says {"value": 285, "unit": "°"}
